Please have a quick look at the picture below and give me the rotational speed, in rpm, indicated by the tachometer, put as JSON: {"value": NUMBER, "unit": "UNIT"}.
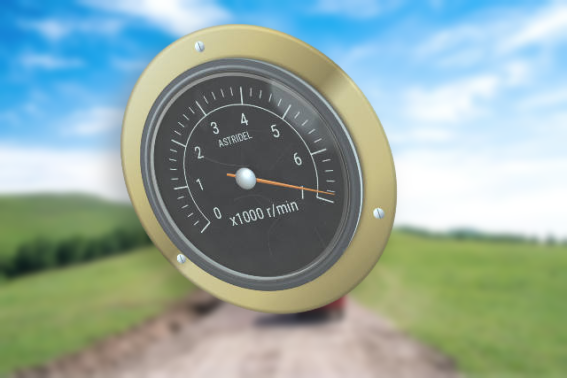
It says {"value": 6800, "unit": "rpm"}
